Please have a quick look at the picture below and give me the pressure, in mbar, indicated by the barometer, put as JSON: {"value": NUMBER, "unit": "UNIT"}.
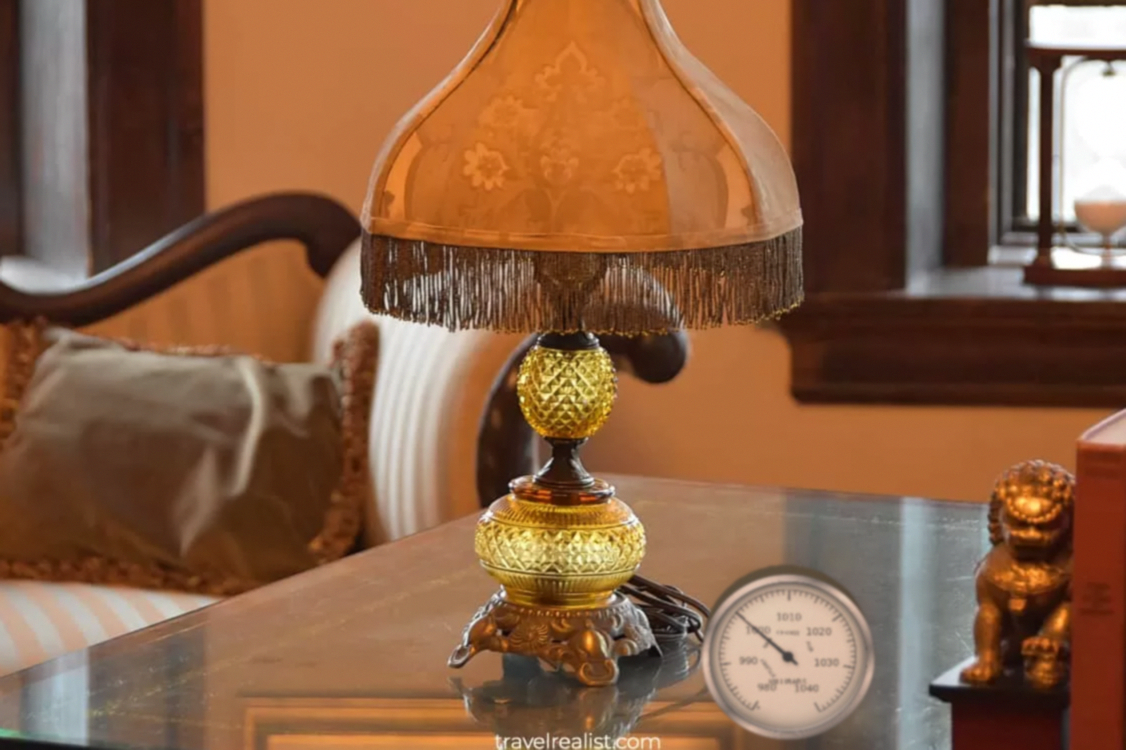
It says {"value": 1000, "unit": "mbar"}
